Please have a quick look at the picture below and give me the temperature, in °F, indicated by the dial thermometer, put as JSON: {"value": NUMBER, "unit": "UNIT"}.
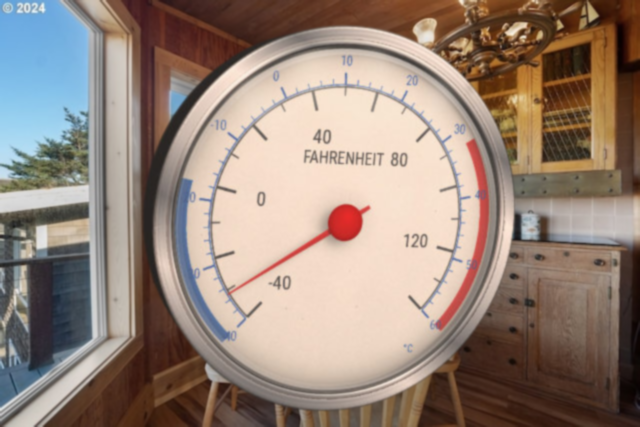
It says {"value": -30, "unit": "°F"}
